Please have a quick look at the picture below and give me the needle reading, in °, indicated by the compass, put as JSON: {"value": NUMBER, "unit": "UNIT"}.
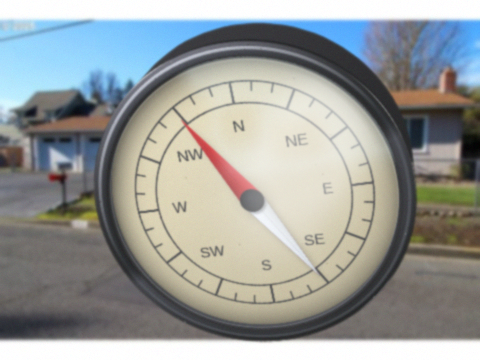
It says {"value": 330, "unit": "°"}
